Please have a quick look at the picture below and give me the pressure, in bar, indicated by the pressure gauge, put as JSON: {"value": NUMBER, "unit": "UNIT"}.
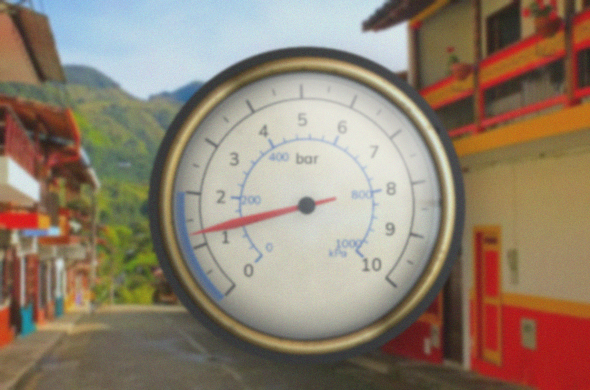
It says {"value": 1.25, "unit": "bar"}
